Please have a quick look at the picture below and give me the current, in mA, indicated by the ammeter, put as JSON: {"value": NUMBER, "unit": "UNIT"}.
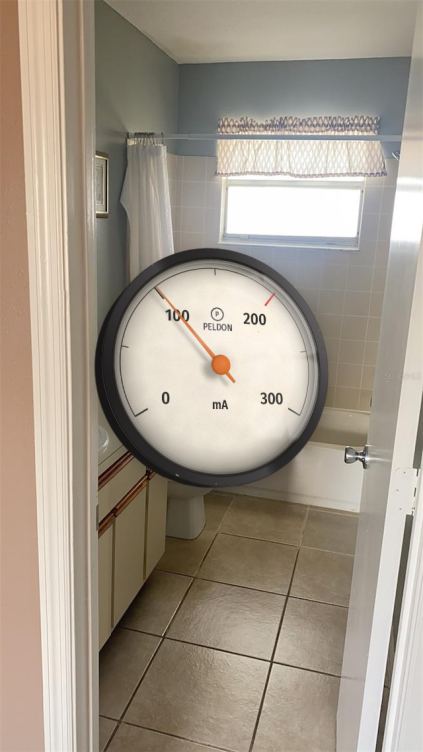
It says {"value": 100, "unit": "mA"}
